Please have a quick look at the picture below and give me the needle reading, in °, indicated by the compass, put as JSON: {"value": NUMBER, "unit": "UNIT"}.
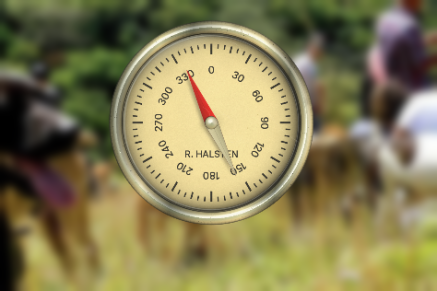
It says {"value": 335, "unit": "°"}
